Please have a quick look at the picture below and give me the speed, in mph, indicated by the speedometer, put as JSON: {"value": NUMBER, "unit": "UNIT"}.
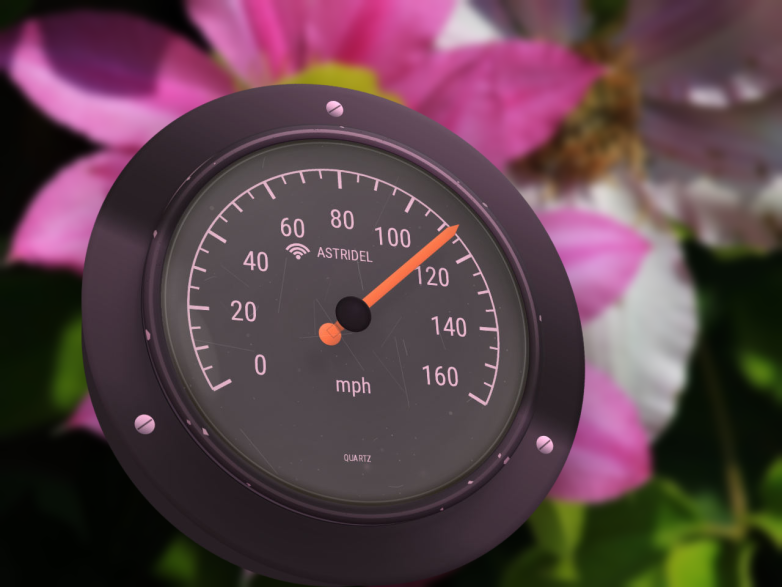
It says {"value": 112.5, "unit": "mph"}
